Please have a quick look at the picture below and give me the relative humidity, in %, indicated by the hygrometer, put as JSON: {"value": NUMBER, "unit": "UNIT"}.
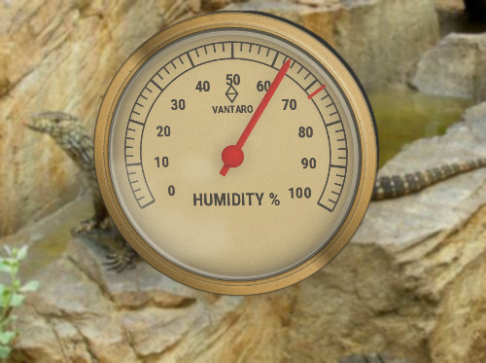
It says {"value": 63, "unit": "%"}
